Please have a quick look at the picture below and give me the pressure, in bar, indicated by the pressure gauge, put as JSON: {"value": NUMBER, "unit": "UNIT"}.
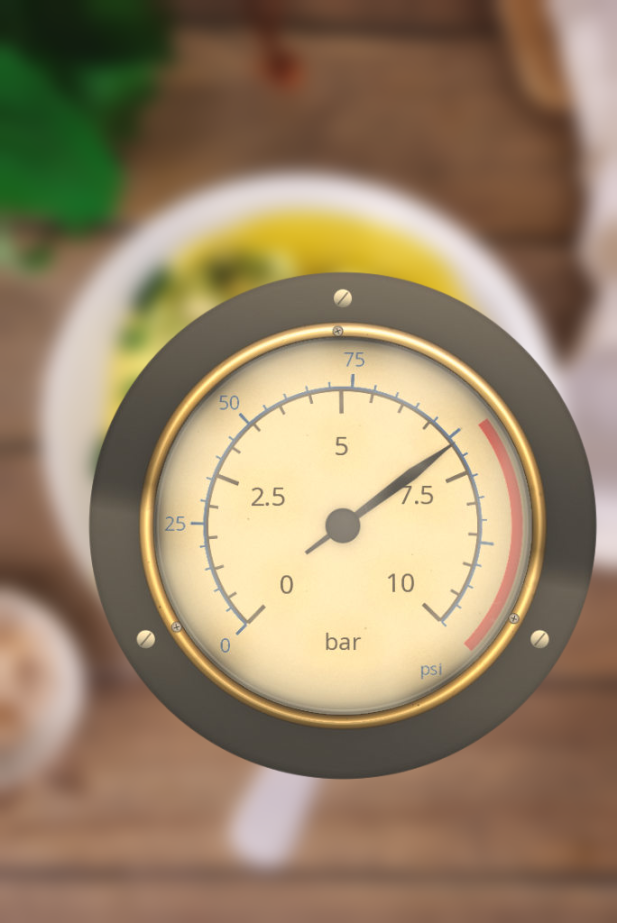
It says {"value": 7, "unit": "bar"}
